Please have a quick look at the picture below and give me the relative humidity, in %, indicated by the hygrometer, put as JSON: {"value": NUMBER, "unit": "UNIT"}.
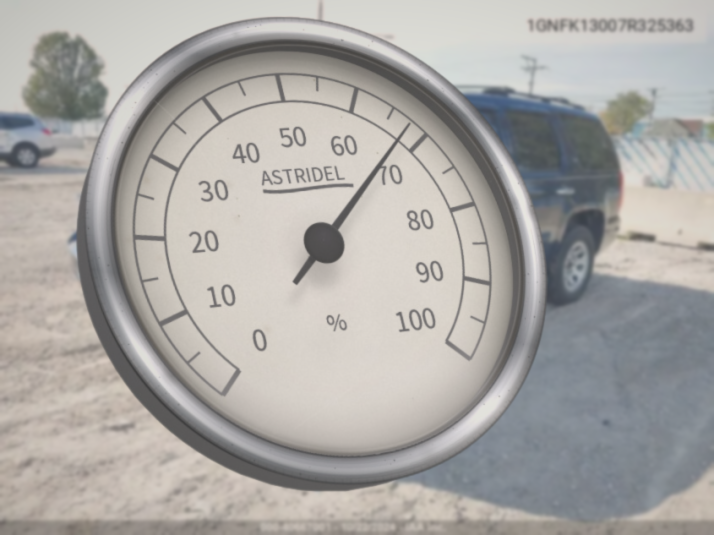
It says {"value": 67.5, "unit": "%"}
